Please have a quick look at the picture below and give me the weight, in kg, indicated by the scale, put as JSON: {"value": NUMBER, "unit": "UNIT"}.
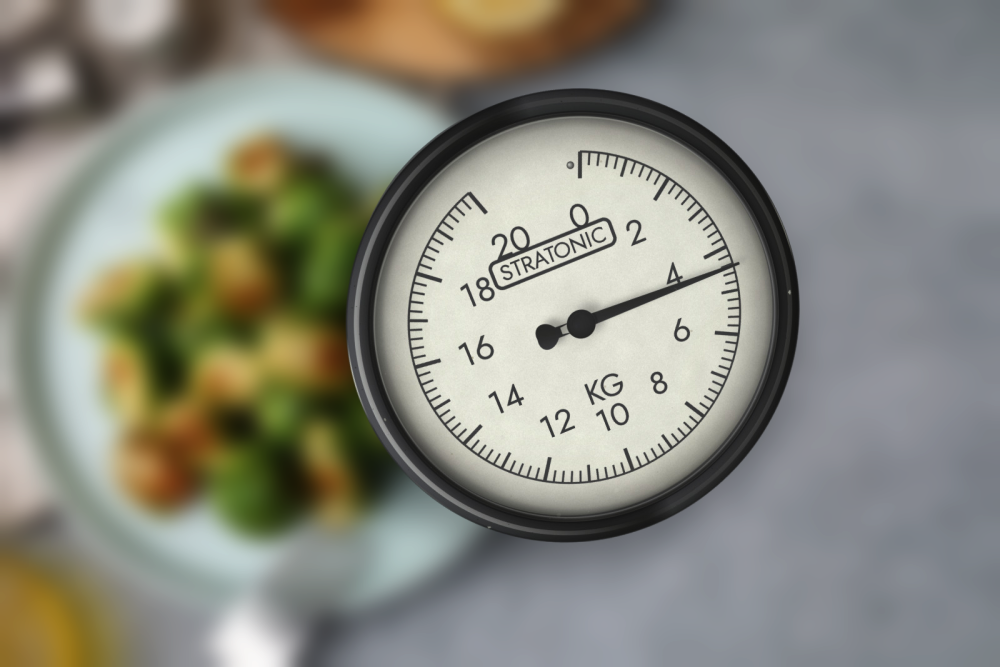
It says {"value": 4.4, "unit": "kg"}
